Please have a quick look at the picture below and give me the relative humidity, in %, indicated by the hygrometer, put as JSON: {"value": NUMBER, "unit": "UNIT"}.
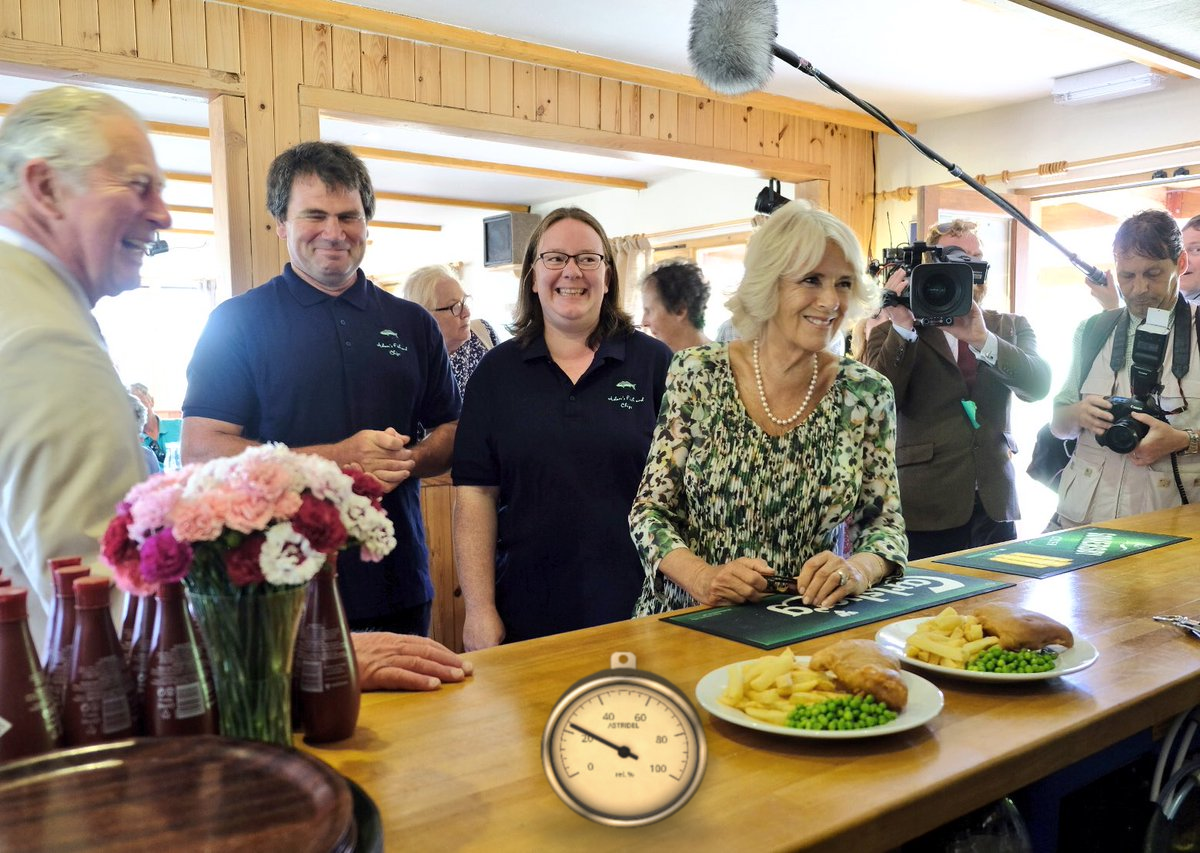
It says {"value": 24, "unit": "%"}
